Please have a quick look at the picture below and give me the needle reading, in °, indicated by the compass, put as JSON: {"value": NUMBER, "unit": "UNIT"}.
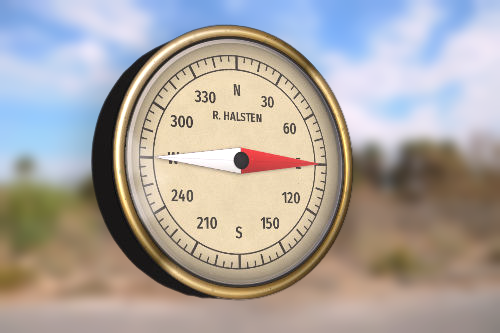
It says {"value": 90, "unit": "°"}
